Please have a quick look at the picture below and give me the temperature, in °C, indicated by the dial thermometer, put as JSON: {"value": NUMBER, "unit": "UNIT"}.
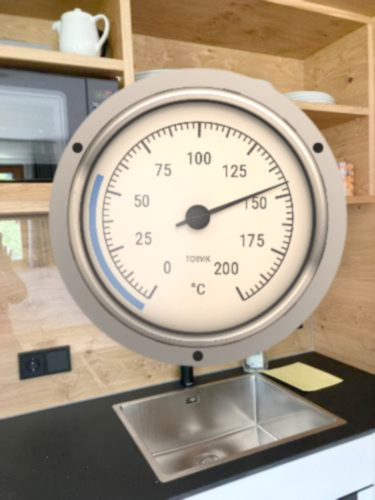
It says {"value": 145, "unit": "°C"}
